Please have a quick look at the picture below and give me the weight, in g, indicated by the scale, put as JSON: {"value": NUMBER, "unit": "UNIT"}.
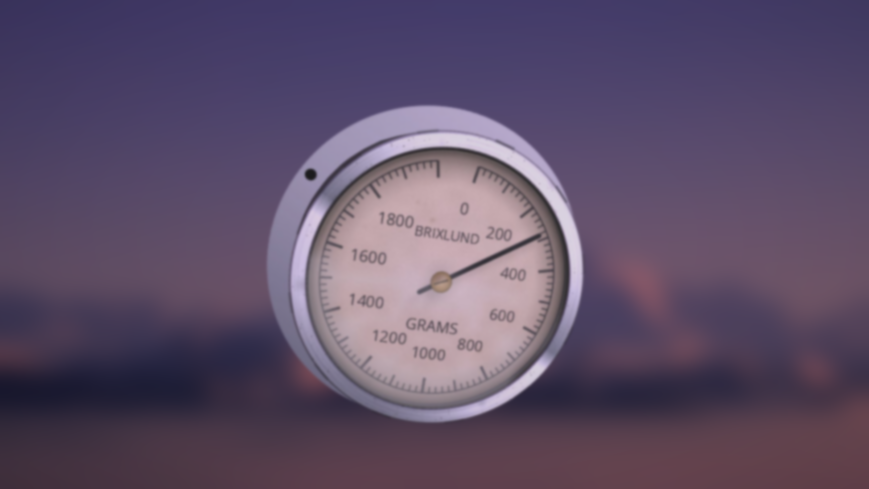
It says {"value": 280, "unit": "g"}
